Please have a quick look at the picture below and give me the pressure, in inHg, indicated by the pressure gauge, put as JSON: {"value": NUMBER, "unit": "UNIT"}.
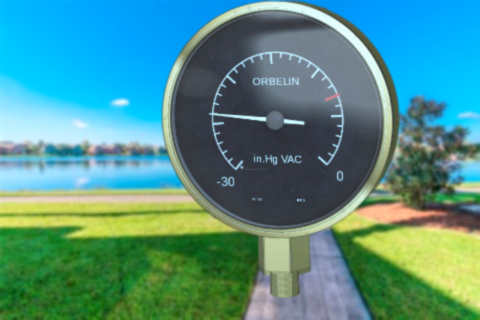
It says {"value": -24, "unit": "inHg"}
